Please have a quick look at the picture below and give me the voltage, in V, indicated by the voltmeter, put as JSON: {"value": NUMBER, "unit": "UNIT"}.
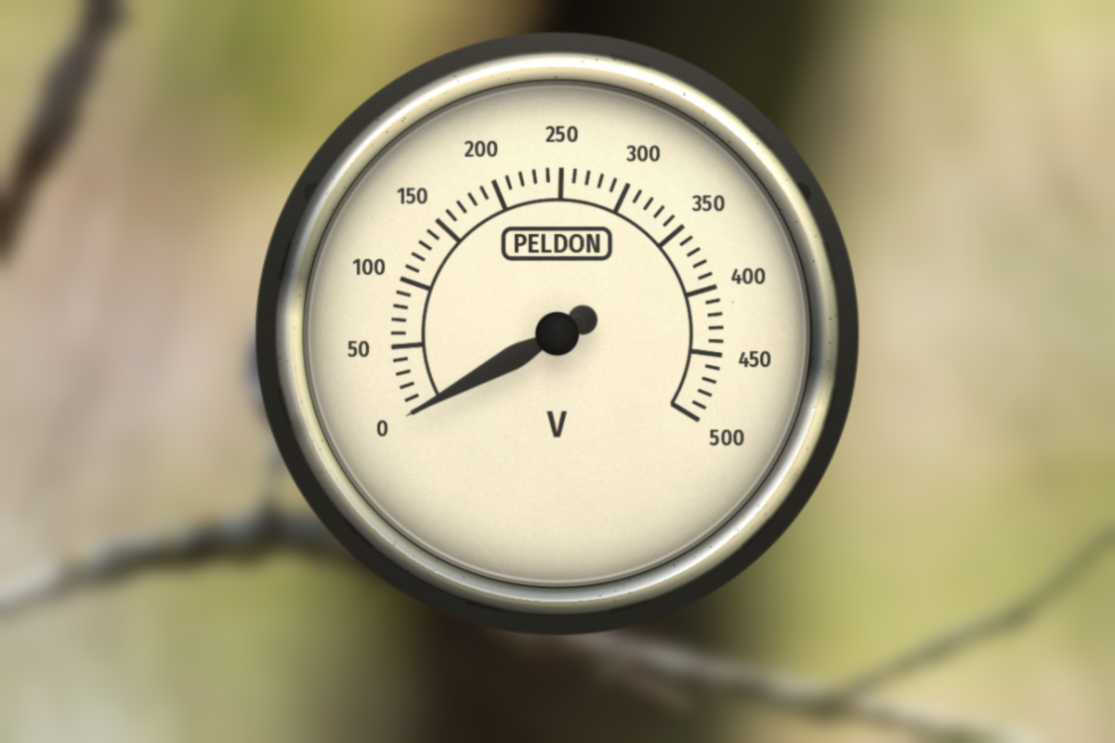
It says {"value": 0, "unit": "V"}
